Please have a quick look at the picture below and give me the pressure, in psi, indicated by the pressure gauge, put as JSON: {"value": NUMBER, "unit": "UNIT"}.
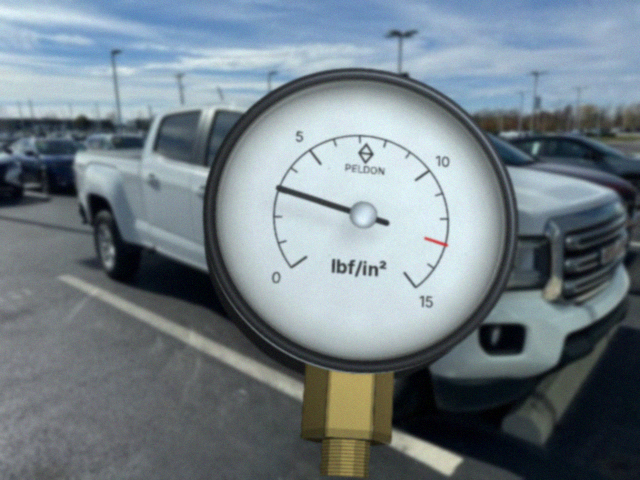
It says {"value": 3, "unit": "psi"}
